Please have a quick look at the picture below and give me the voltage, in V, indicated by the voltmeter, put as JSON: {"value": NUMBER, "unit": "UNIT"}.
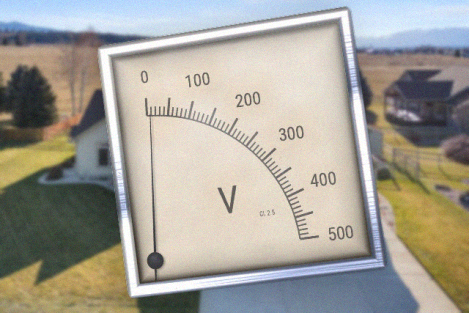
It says {"value": 10, "unit": "V"}
